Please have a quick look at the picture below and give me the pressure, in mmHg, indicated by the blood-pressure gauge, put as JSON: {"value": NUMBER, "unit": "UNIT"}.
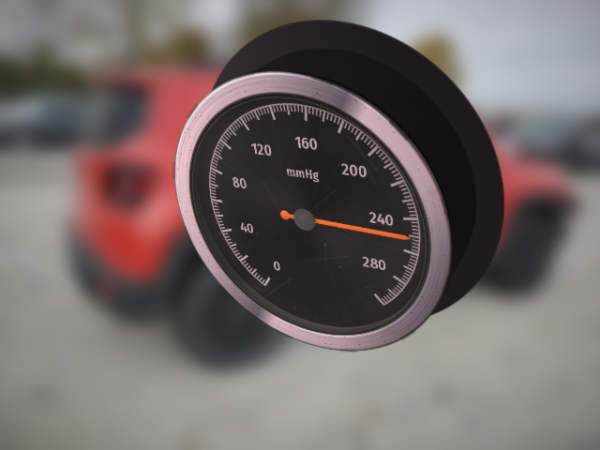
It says {"value": 250, "unit": "mmHg"}
